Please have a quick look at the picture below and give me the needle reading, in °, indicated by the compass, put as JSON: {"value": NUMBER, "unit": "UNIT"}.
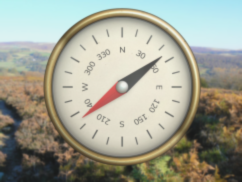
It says {"value": 232.5, "unit": "°"}
